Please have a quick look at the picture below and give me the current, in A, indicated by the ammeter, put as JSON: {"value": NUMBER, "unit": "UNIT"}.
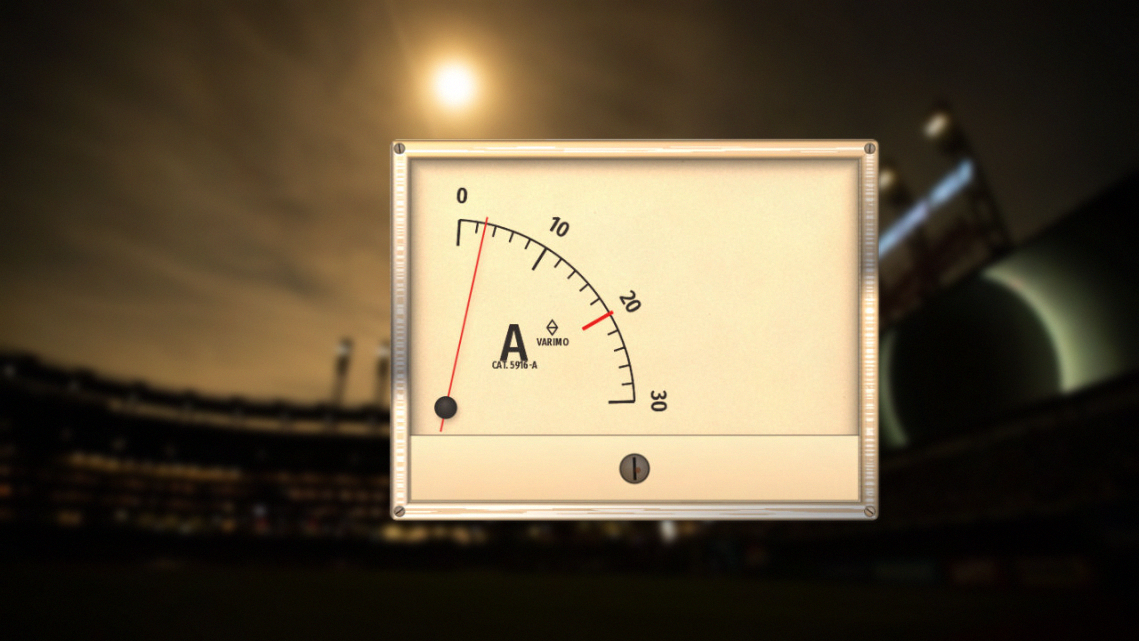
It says {"value": 3, "unit": "A"}
